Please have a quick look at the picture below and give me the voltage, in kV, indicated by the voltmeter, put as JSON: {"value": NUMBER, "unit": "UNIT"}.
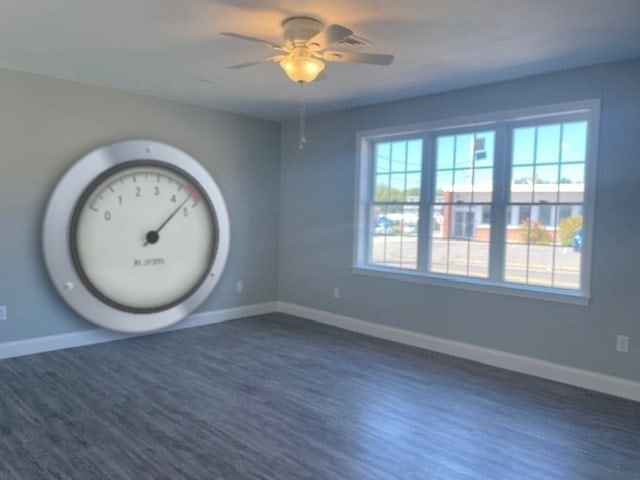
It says {"value": 4.5, "unit": "kV"}
